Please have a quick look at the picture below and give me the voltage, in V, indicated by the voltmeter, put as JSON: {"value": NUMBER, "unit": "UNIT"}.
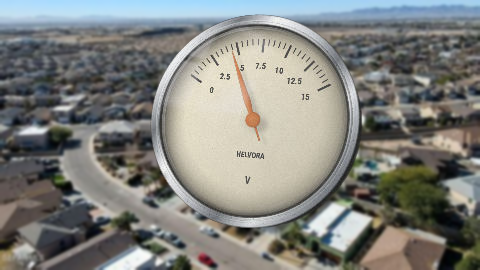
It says {"value": 4.5, "unit": "V"}
